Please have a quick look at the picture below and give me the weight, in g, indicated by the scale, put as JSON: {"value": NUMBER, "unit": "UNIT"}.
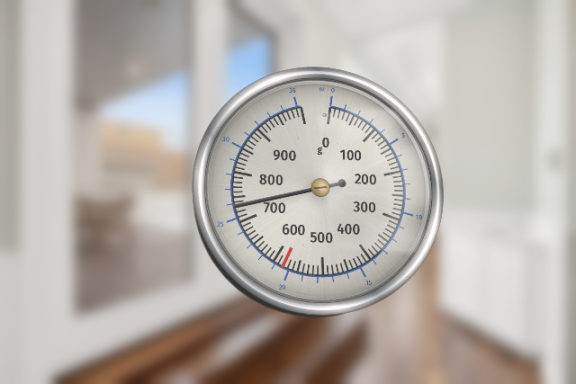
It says {"value": 730, "unit": "g"}
